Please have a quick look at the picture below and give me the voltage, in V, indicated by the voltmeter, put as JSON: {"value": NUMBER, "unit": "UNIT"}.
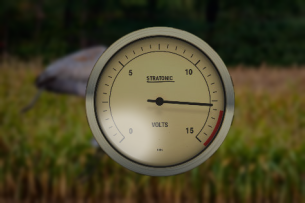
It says {"value": 12.75, "unit": "V"}
